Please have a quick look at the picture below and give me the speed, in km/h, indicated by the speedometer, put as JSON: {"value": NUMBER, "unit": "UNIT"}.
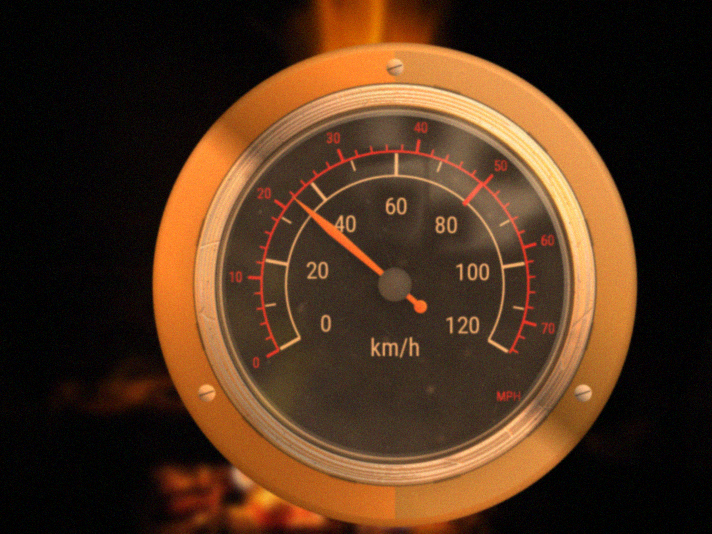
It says {"value": 35, "unit": "km/h"}
